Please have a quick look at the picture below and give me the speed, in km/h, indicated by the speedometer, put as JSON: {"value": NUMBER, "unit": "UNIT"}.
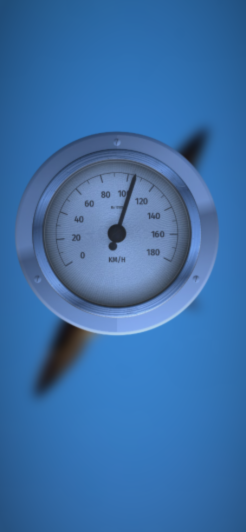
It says {"value": 105, "unit": "km/h"}
